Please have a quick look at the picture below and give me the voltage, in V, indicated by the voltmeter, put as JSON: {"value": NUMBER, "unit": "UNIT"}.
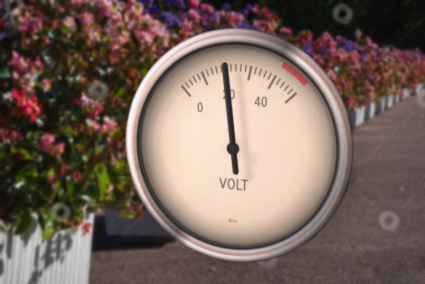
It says {"value": 20, "unit": "V"}
